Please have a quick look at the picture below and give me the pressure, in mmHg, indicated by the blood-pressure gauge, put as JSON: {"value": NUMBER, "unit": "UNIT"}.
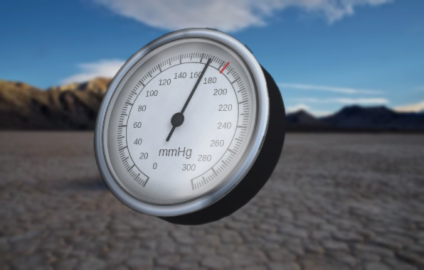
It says {"value": 170, "unit": "mmHg"}
